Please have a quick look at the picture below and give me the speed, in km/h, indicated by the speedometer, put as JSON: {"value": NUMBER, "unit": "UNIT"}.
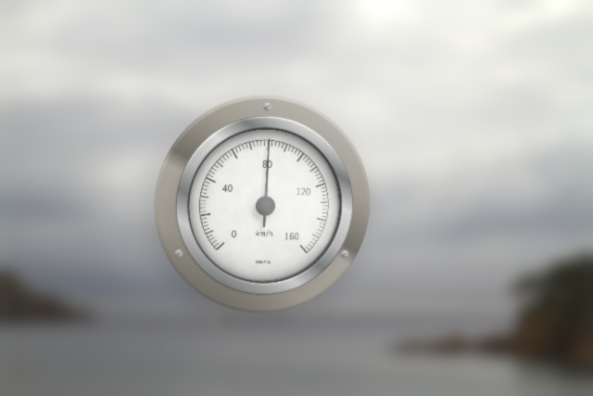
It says {"value": 80, "unit": "km/h"}
